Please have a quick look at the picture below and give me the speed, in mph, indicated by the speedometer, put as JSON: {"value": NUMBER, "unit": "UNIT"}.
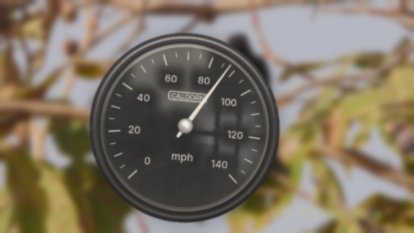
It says {"value": 87.5, "unit": "mph"}
